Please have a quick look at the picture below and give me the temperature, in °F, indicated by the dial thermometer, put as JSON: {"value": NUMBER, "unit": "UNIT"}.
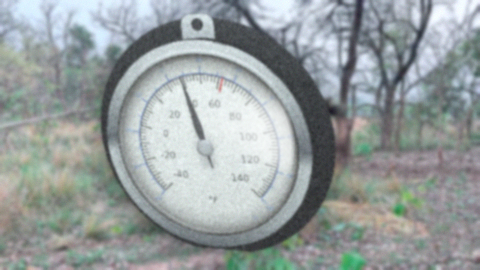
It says {"value": 40, "unit": "°F"}
